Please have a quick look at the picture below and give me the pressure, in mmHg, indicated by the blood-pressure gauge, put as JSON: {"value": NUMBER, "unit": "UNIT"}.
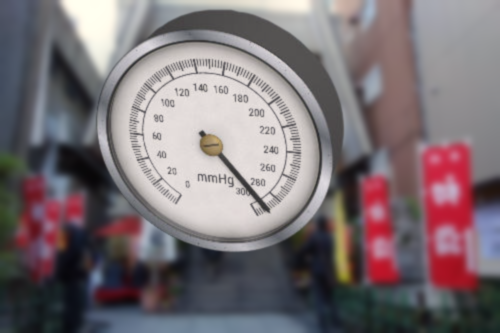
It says {"value": 290, "unit": "mmHg"}
